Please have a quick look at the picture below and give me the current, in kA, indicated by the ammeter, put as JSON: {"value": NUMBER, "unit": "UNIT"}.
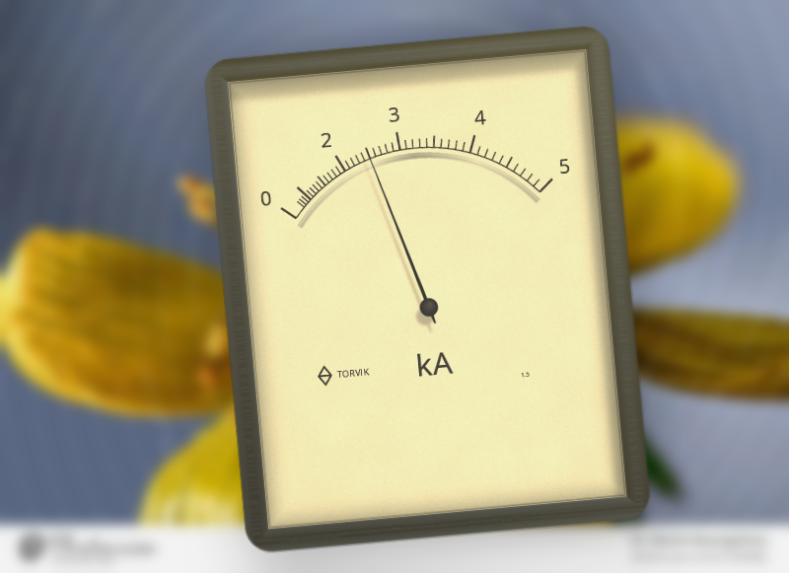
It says {"value": 2.5, "unit": "kA"}
